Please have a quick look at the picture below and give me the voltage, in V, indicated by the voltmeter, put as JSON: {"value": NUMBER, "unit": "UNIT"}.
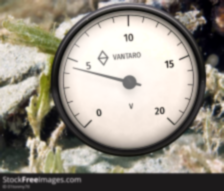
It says {"value": 4.5, "unit": "V"}
